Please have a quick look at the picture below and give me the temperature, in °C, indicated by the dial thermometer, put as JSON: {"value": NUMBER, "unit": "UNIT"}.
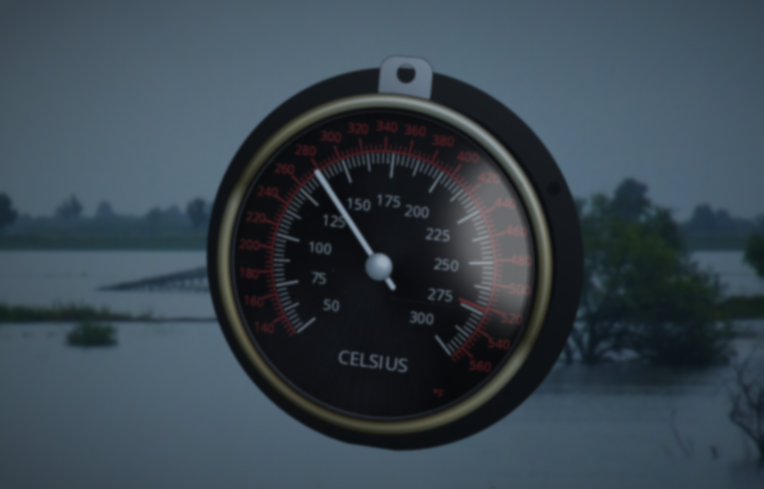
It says {"value": 137.5, "unit": "°C"}
